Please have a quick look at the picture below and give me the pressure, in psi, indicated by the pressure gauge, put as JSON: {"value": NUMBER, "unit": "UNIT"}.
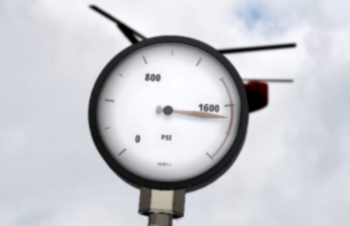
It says {"value": 1700, "unit": "psi"}
